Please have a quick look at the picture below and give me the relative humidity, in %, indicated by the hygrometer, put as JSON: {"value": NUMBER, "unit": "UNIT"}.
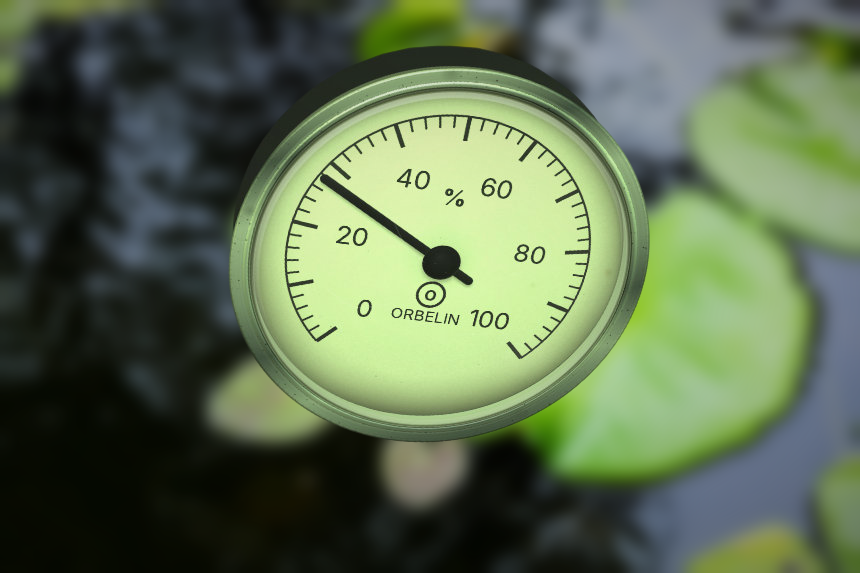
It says {"value": 28, "unit": "%"}
